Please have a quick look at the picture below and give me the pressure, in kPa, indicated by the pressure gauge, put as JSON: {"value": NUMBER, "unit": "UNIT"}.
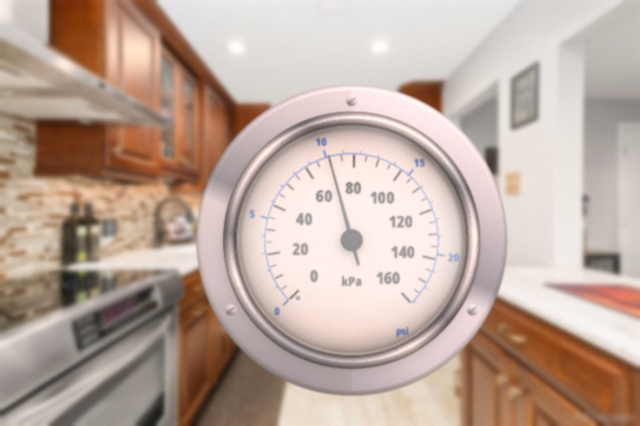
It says {"value": 70, "unit": "kPa"}
